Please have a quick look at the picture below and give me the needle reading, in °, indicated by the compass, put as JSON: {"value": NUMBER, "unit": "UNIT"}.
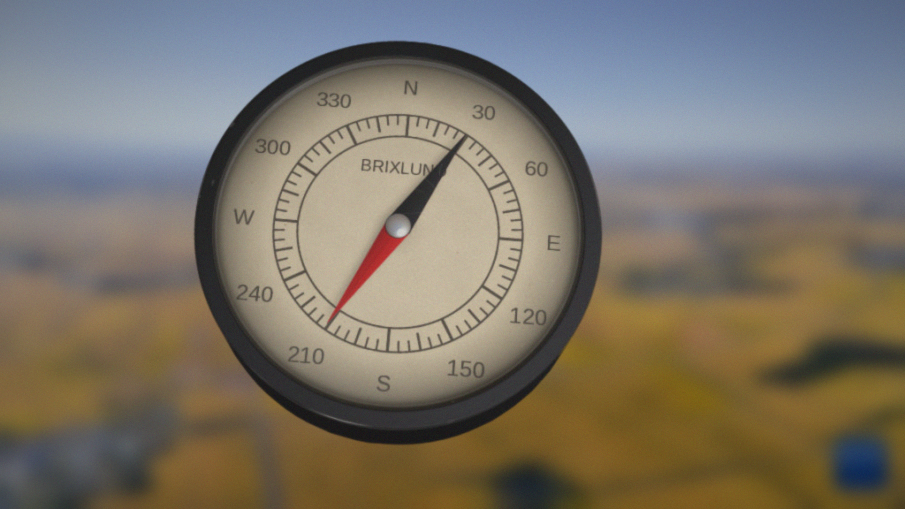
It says {"value": 210, "unit": "°"}
